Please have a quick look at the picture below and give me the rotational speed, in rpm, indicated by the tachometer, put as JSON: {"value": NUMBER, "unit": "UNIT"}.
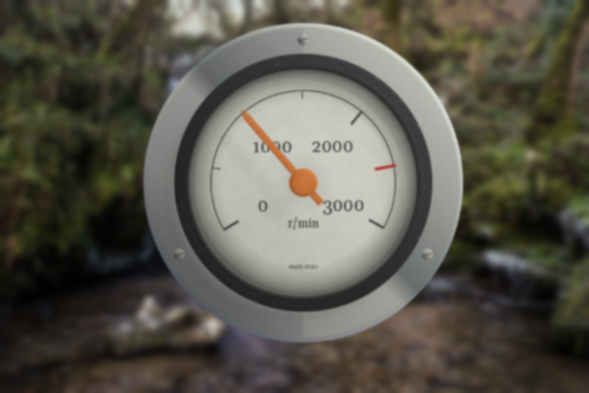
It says {"value": 1000, "unit": "rpm"}
